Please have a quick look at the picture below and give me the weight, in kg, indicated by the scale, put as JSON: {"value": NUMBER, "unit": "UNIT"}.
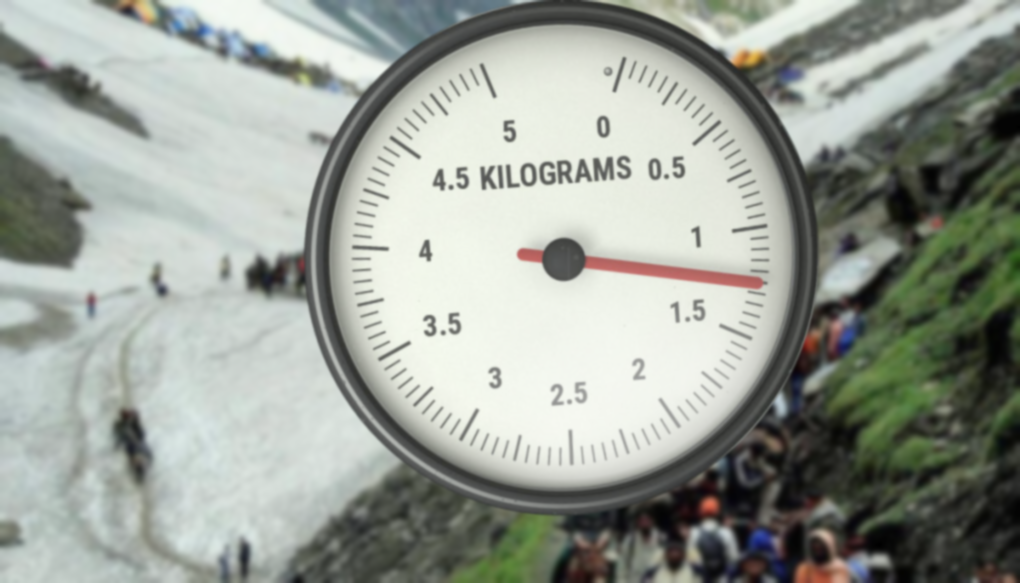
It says {"value": 1.25, "unit": "kg"}
